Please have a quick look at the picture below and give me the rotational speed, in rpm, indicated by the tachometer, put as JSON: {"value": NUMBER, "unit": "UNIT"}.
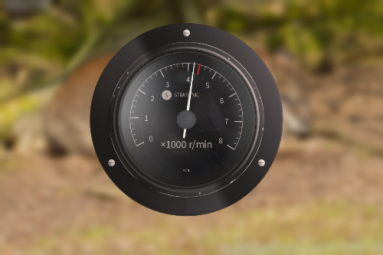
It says {"value": 4200, "unit": "rpm"}
